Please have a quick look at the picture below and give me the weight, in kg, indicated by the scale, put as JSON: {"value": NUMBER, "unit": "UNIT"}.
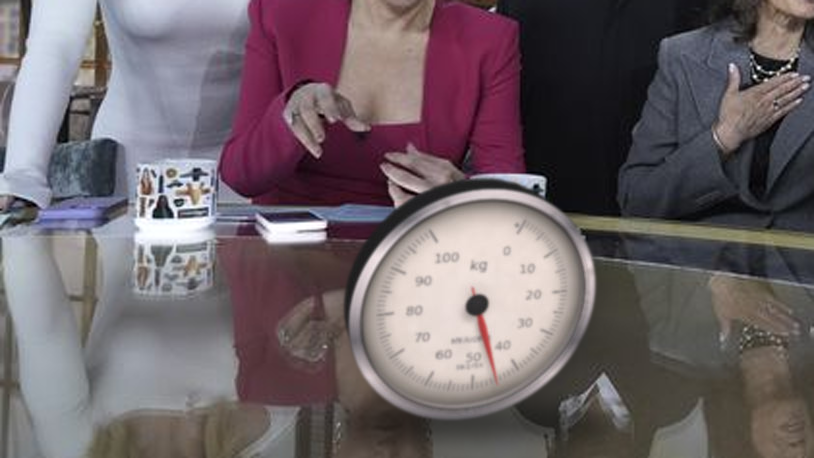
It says {"value": 45, "unit": "kg"}
